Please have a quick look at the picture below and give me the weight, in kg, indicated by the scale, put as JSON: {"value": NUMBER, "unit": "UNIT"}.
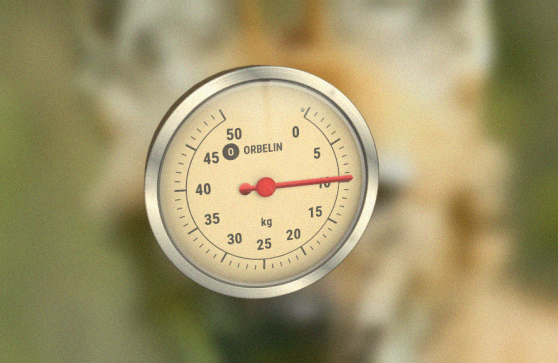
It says {"value": 9.5, "unit": "kg"}
